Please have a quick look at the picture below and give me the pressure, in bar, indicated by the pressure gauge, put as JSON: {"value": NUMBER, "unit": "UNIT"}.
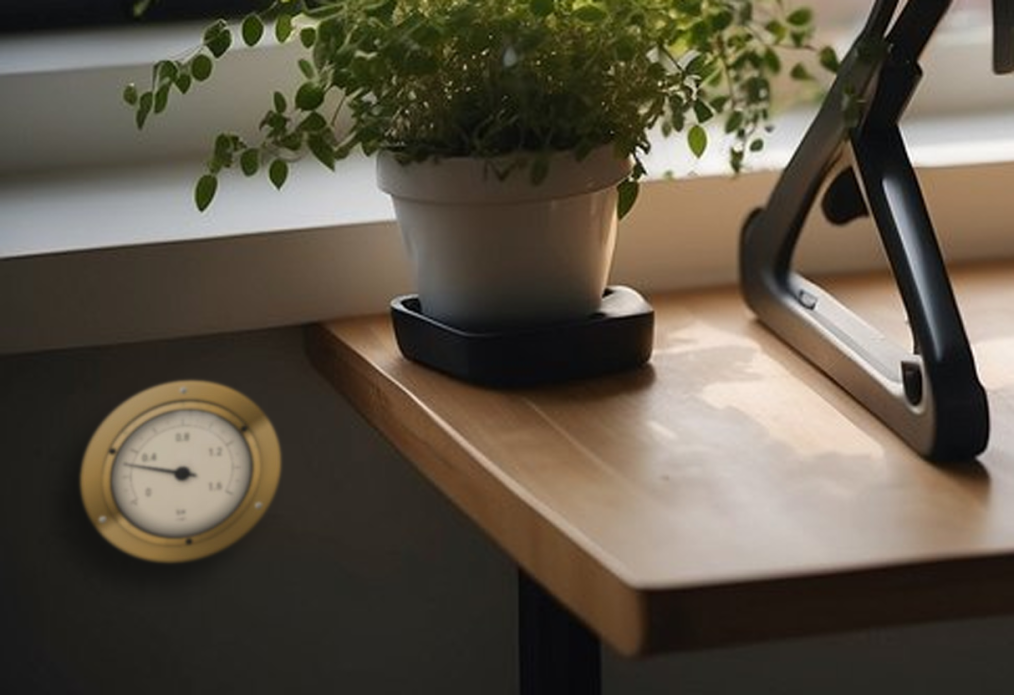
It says {"value": 0.3, "unit": "bar"}
